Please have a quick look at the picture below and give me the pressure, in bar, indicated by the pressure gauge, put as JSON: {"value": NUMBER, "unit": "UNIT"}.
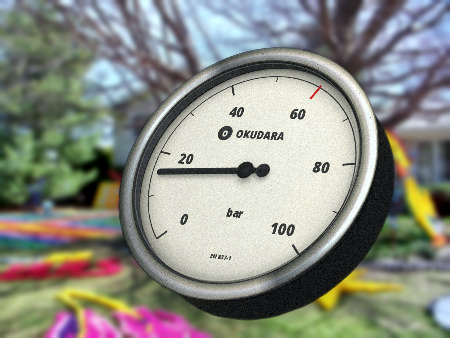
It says {"value": 15, "unit": "bar"}
